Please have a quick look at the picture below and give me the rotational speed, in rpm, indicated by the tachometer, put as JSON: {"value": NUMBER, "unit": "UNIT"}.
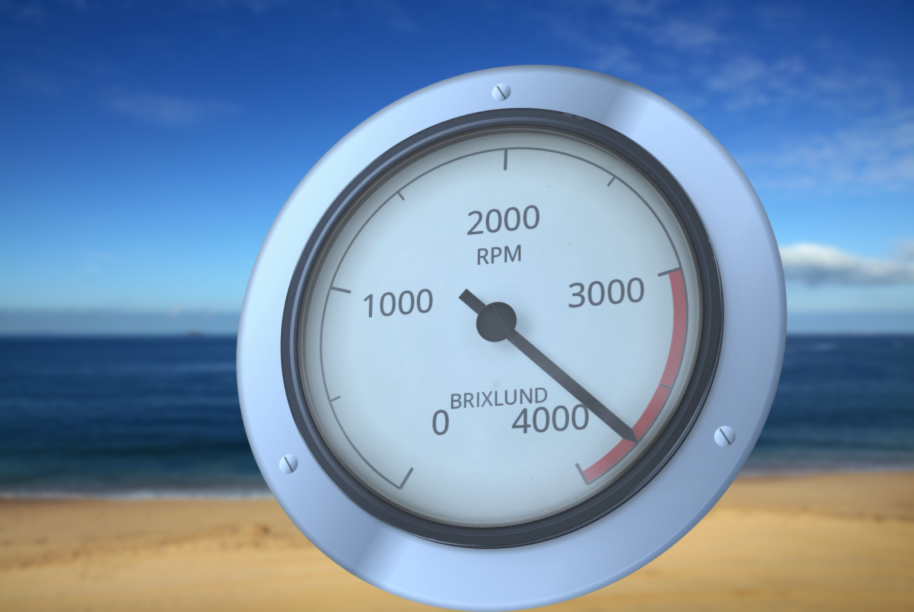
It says {"value": 3750, "unit": "rpm"}
